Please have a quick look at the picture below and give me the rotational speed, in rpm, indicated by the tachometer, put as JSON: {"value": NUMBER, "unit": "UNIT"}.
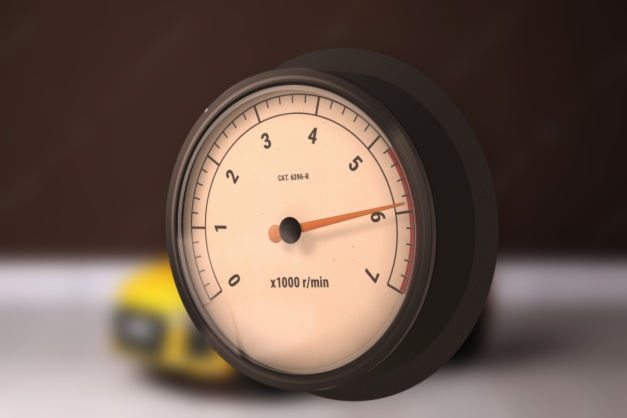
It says {"value": 5900, "unit": "rpm"}
